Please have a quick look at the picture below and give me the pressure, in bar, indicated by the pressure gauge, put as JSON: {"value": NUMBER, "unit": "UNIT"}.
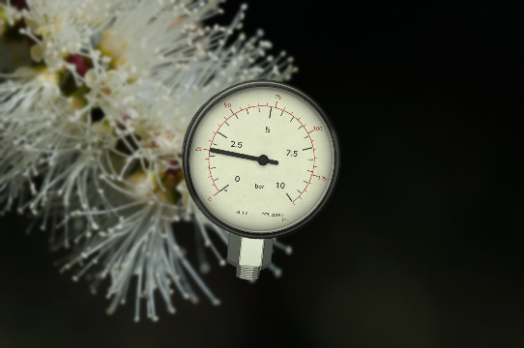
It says {"value": 1.75, "unit": "bar"}
